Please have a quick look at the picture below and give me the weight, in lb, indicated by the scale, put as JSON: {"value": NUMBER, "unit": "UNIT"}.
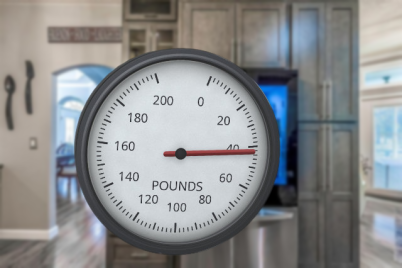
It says {"value": 42, "unit": "lb"}
